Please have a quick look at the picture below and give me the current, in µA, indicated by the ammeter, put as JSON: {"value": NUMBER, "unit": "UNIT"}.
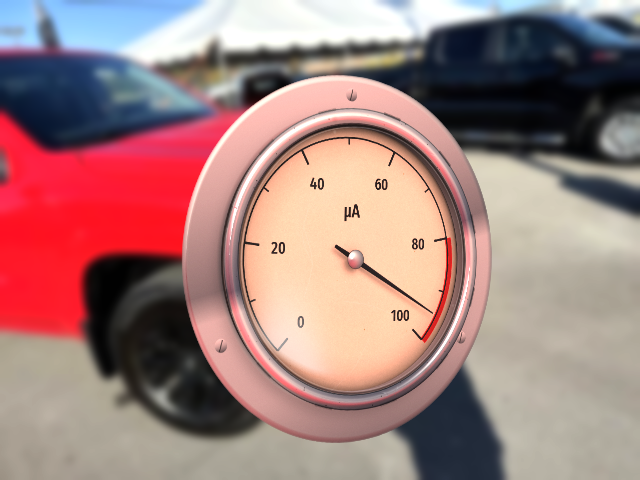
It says {"value": 95, "unit": "µA"}
